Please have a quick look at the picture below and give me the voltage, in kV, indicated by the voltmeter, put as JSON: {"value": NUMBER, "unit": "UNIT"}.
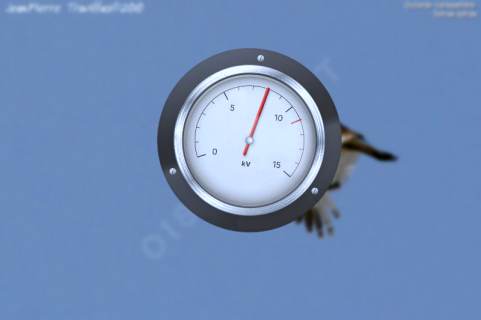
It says {"value": 8, "unit": "kV"}
